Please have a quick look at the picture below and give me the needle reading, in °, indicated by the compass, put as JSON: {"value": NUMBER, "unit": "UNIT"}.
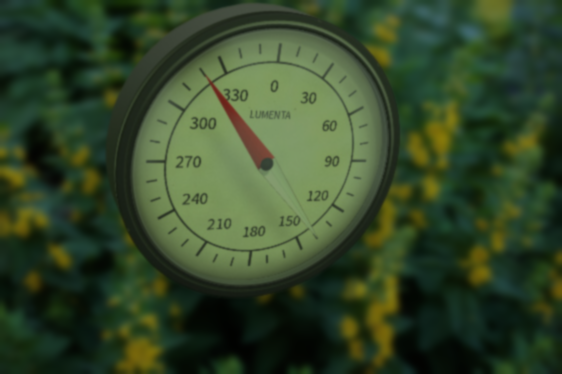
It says {"value": 320, "unit": "°"}
